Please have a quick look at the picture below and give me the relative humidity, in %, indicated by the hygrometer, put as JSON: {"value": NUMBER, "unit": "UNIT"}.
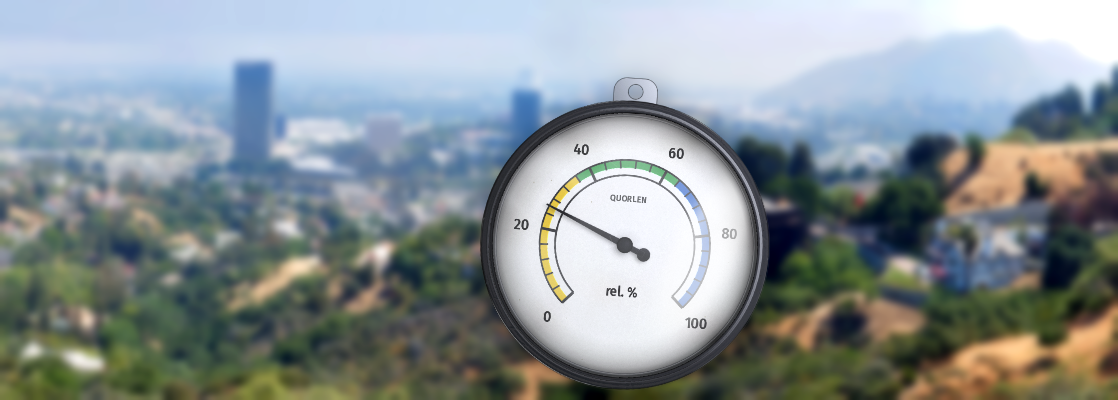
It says {"value": 26, "unit": "%"}
